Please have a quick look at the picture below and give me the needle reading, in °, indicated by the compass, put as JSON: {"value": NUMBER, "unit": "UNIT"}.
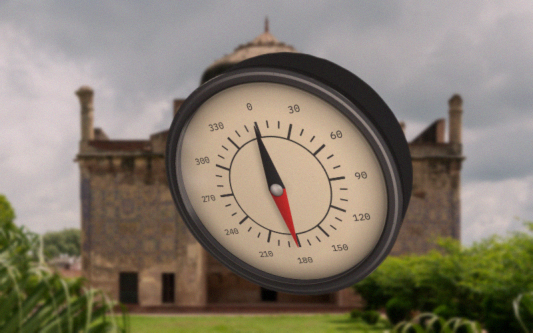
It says {"value": 180, "unit": "°"}
